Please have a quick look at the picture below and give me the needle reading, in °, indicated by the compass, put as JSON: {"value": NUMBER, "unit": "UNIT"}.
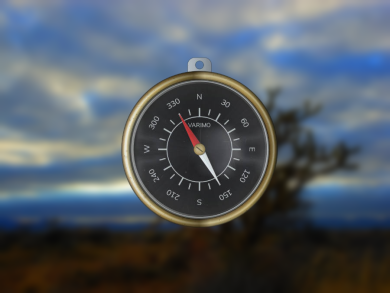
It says {"value": 330, "unit": "°"}
